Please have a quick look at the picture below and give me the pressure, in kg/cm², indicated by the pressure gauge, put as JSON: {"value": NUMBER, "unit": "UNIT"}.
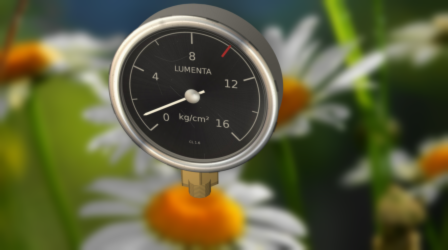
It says {"value": 1, "unit": "kg/cm²"}
